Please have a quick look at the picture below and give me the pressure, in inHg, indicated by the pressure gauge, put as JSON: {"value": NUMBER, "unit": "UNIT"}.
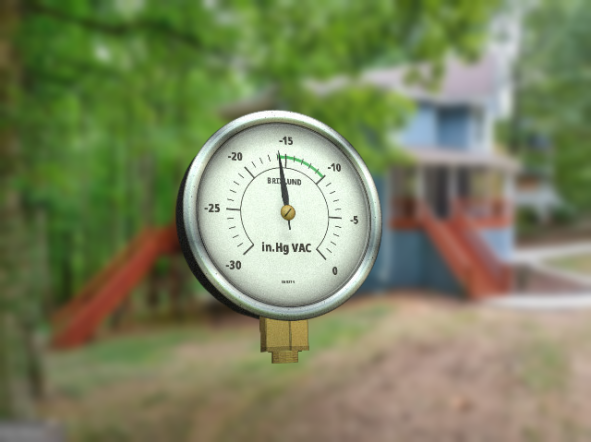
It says {"value": -16, "unit": "inHg"}
